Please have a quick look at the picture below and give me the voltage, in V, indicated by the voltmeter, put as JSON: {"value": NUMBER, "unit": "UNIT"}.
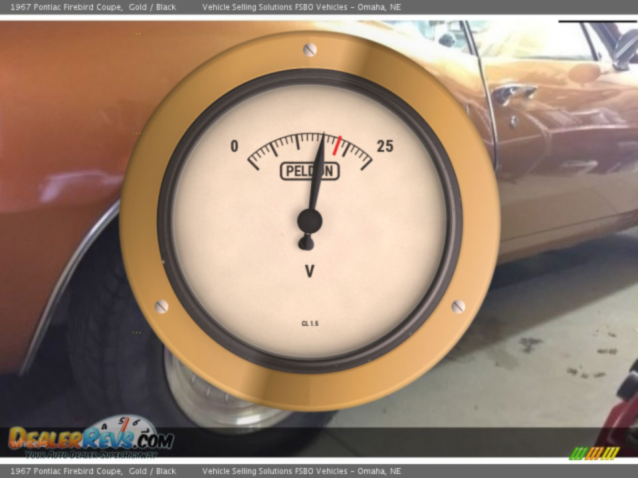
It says {"value": 15, "unit": "V"}
